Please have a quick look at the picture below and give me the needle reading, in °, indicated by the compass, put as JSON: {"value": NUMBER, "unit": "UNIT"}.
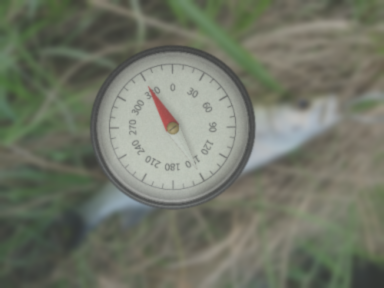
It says {"value": 330, "unit": "°"}
